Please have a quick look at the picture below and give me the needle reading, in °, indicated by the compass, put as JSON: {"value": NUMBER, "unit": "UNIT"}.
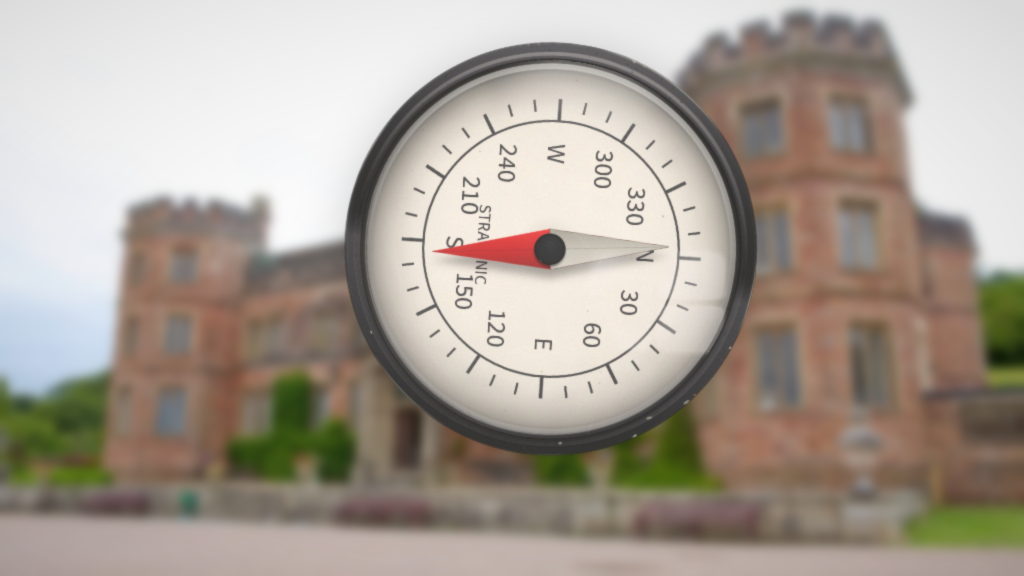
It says {"value": 175, "unit": "°"}
